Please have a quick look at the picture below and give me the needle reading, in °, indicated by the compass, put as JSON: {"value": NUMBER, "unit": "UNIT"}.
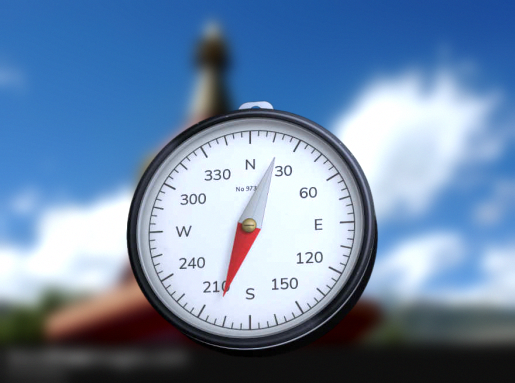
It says {"value": 200, "unit": "°"}
